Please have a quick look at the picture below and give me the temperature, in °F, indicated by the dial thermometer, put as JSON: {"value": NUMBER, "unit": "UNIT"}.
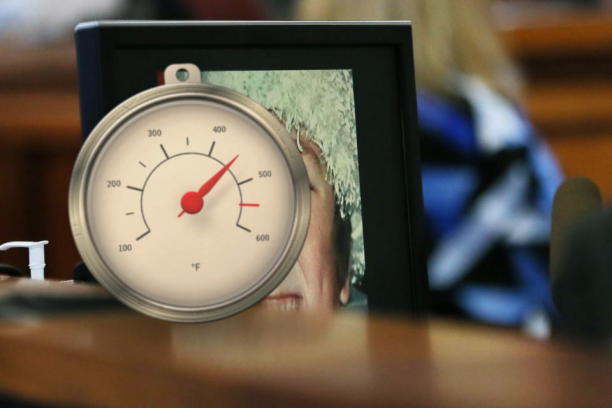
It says {"value": 450, "unit": "°F"}
